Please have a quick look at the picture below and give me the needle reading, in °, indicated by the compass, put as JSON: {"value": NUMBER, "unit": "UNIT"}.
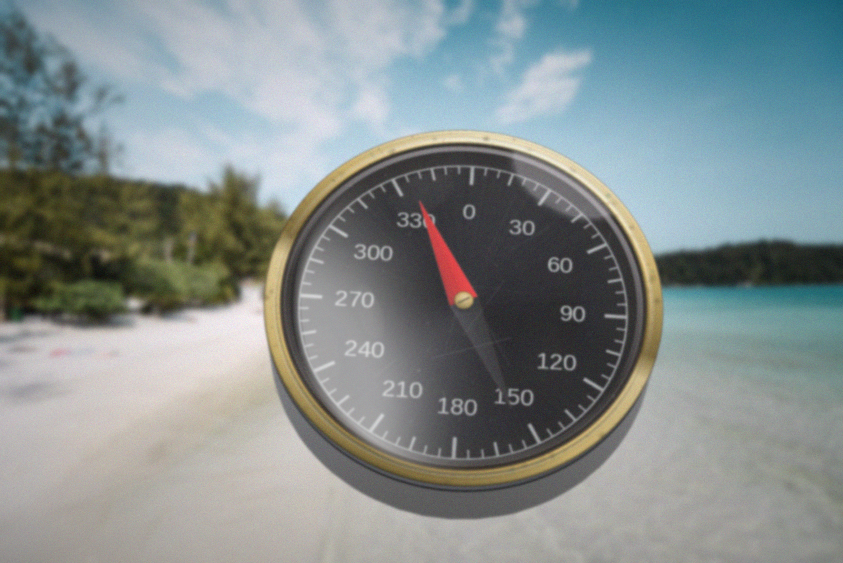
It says {"value": 335, "unit": "°"}
